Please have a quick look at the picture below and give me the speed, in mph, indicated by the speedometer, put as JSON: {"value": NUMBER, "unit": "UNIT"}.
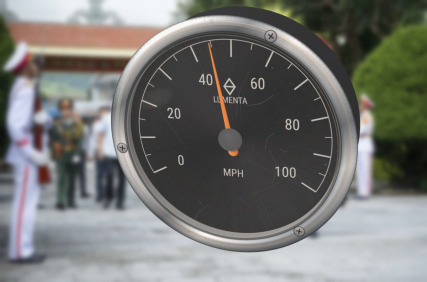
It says {"value": 45, "unit": "mph"}
